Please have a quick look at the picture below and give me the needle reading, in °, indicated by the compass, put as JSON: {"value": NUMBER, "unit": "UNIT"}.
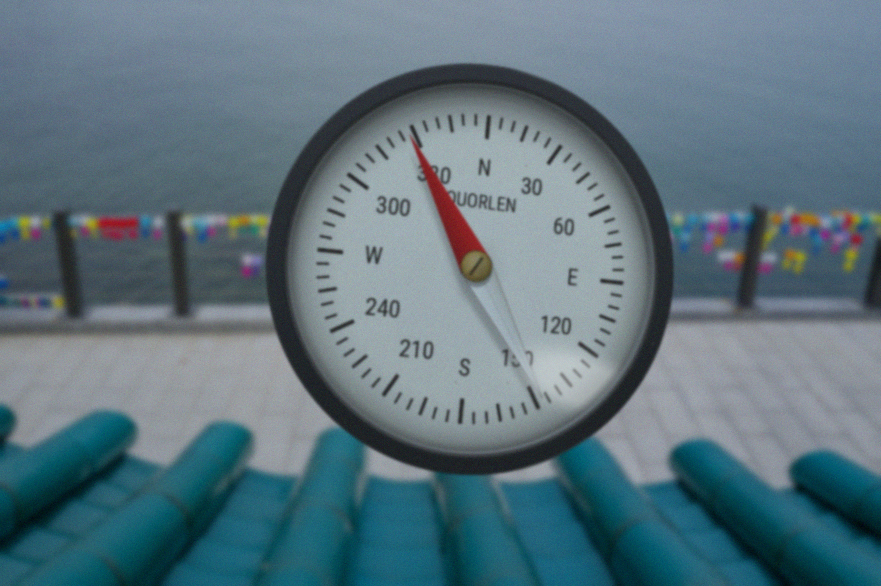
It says {"value": 327.5, "unit": "°"}
